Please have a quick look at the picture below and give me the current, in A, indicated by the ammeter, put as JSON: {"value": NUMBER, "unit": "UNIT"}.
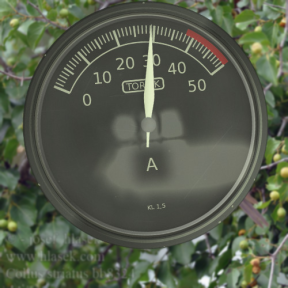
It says {"value": 29, "unit": "A"}
